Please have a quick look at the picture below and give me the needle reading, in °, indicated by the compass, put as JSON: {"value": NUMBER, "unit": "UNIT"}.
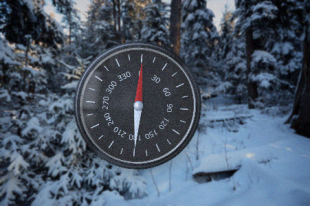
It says {"value": 0, "unit": "°"}
